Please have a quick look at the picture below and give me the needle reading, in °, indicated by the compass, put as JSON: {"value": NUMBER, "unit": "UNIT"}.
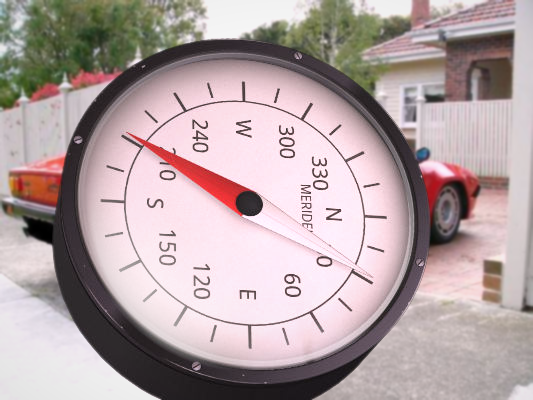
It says {"value": 210, "unit": "°"}
